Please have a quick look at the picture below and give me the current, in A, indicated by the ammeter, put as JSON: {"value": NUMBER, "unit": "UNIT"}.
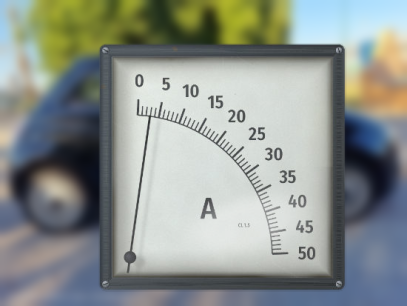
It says {"value": 3, "unit": "A"}
